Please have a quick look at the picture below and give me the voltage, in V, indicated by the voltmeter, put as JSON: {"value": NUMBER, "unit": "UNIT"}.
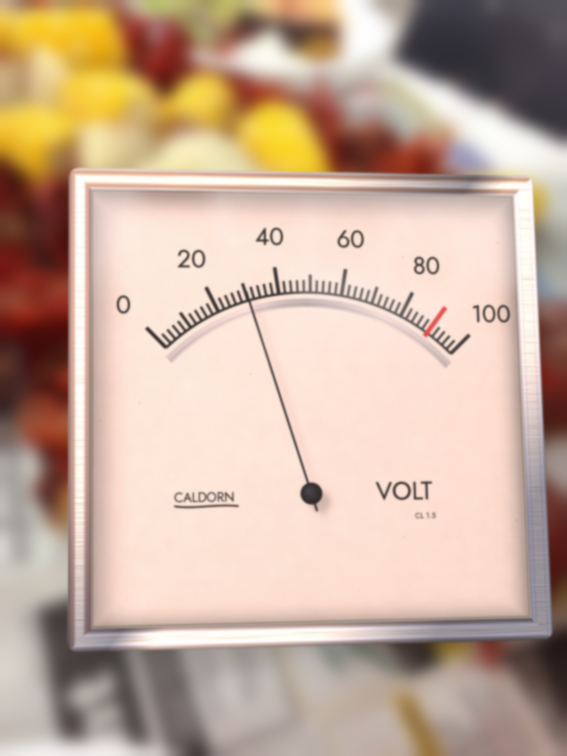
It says {"value": 30, "unit": "V"}
